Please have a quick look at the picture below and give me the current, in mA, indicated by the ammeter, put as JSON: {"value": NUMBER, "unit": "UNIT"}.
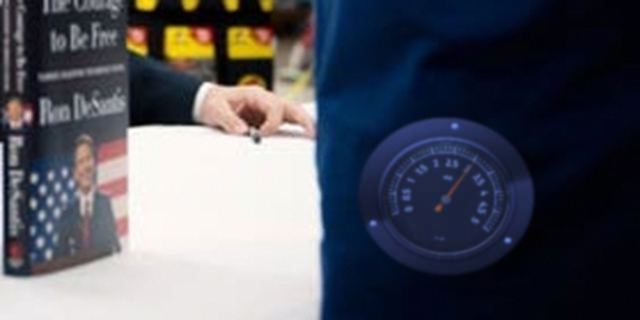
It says {"value": 3, "unit": "mA"}
